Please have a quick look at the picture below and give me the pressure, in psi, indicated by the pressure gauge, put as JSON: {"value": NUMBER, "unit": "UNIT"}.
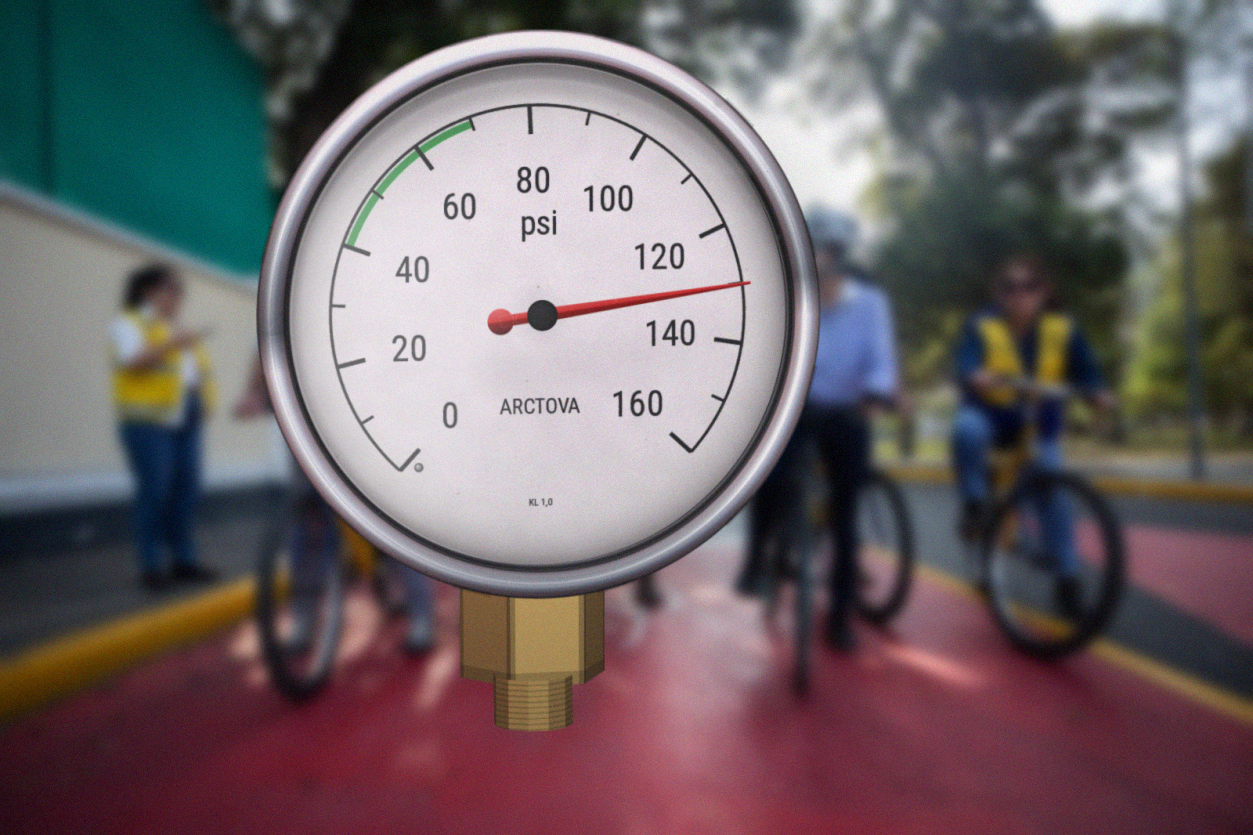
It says {"value": 130, "unit": "psi"}
